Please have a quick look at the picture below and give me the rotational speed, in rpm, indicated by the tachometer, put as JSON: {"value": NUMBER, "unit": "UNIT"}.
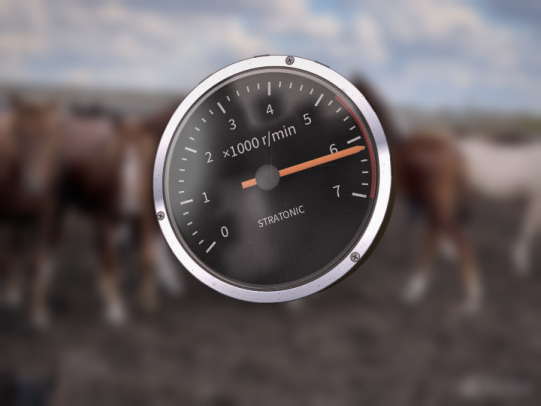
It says {"value": 6200, "unit": "rpm"}
